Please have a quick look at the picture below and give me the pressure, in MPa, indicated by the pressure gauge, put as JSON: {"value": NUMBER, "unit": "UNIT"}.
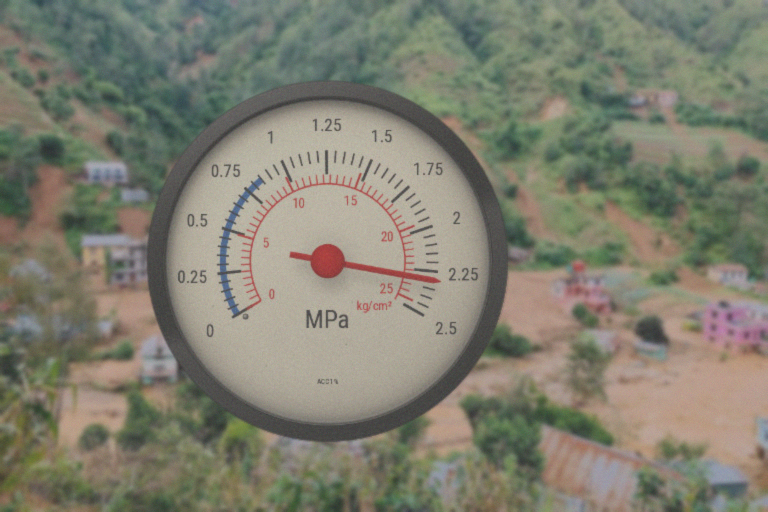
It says {"value": 2.3, "unit": "MPa"}
